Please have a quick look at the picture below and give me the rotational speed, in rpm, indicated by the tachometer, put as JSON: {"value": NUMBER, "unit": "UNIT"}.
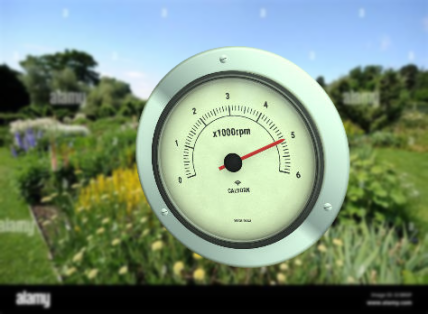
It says {"value": 5000, "unit": "rpm"}
